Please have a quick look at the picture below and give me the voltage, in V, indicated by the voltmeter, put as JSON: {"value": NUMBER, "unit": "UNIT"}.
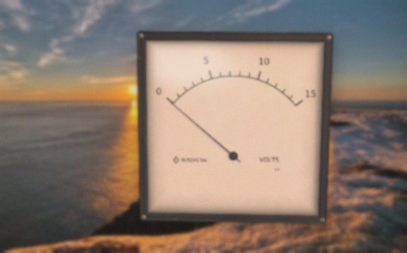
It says {"value": 0, "unit": "V"}
